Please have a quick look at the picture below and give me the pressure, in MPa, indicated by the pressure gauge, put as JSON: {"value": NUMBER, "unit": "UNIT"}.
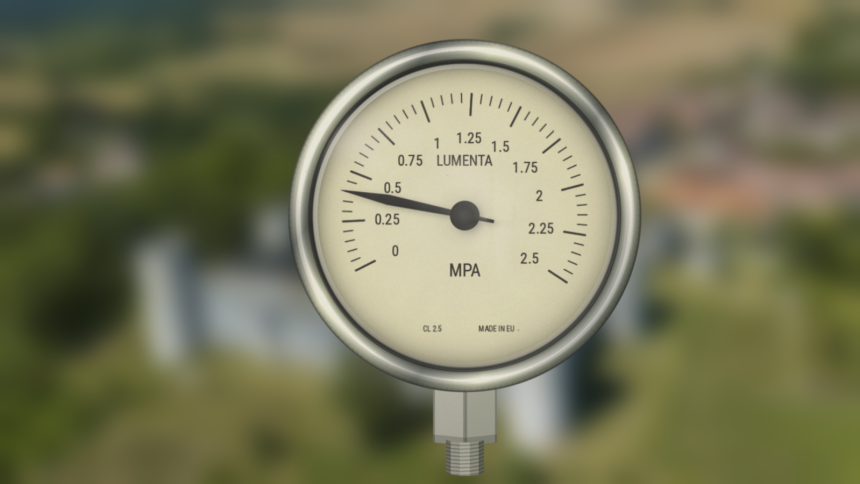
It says {"value": 0.4, "unit": "MPa"}
